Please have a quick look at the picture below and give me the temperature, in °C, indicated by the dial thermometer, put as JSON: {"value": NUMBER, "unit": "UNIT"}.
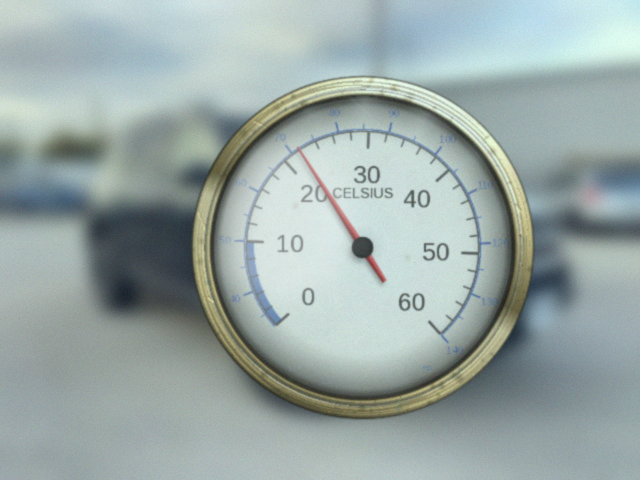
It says {"value": 22, "unit": "°C"}
